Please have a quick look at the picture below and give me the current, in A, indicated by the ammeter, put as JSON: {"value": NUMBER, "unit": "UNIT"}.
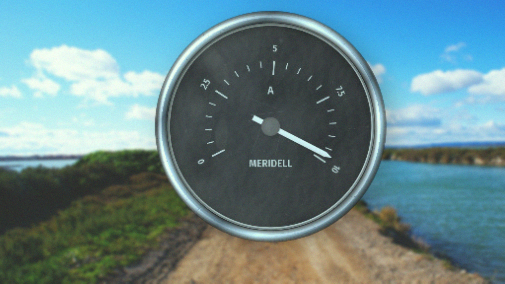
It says {"value": 9.75, "unit": "A"}
